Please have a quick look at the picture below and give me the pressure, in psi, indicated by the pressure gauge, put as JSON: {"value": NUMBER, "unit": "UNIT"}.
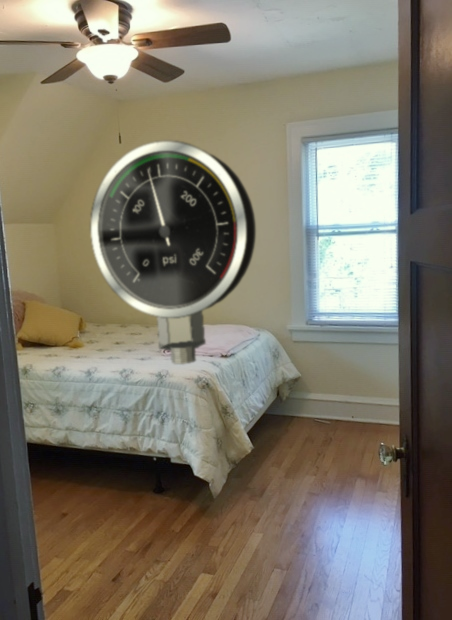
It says {"value": 140, "unit": "psi"}
